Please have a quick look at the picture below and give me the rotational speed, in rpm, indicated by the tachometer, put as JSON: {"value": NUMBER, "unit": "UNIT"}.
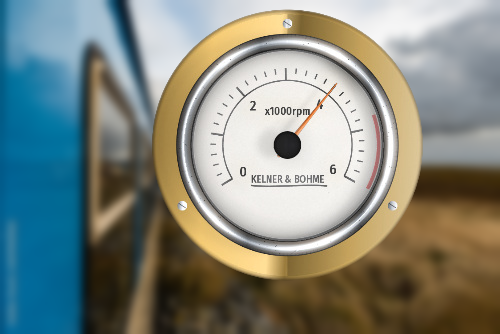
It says {"value": 4000, "unit": "rpm"}
